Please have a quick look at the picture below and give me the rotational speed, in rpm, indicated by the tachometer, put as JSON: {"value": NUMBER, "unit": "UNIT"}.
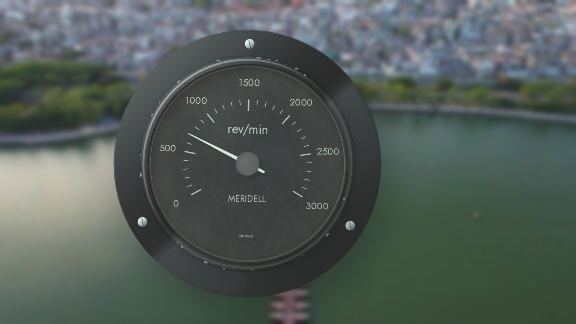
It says {"value": 700, "unit": "rpm"}
